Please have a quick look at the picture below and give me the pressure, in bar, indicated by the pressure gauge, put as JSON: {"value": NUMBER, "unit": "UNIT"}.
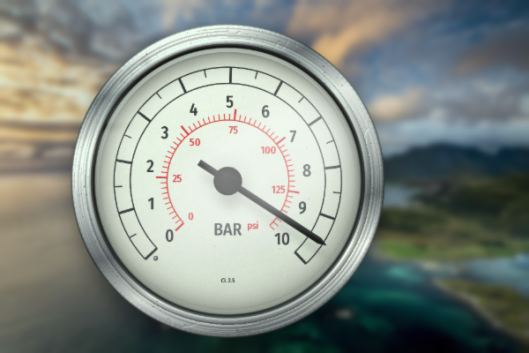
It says {"value": 9.5, "unit": "bar"}
